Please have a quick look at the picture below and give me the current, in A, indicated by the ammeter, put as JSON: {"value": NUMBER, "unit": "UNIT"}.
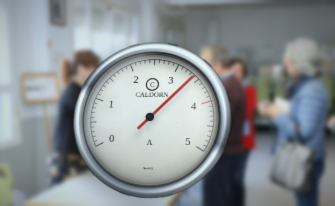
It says {"value": 3.4, "unit": "A"}
